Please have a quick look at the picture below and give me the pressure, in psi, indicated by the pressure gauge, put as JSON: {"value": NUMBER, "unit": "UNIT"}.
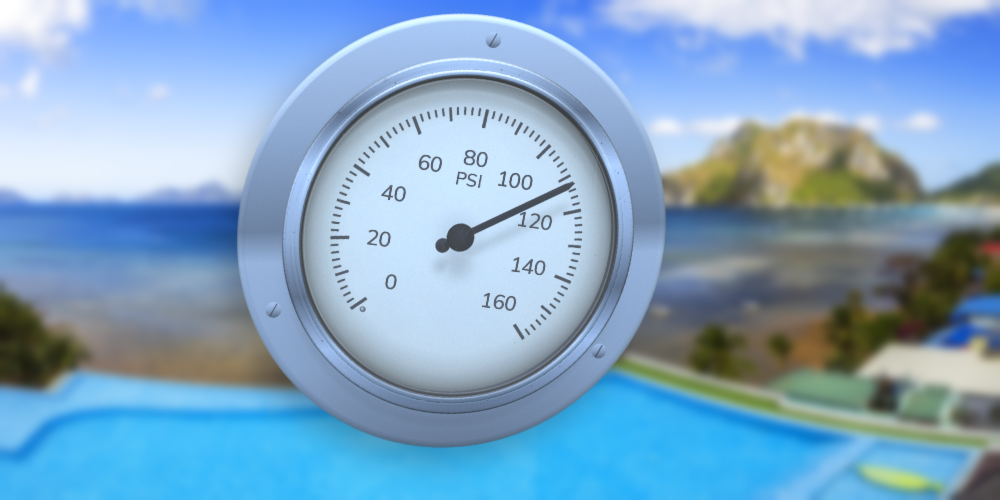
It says {"value": 112, "unit": "psi"}
